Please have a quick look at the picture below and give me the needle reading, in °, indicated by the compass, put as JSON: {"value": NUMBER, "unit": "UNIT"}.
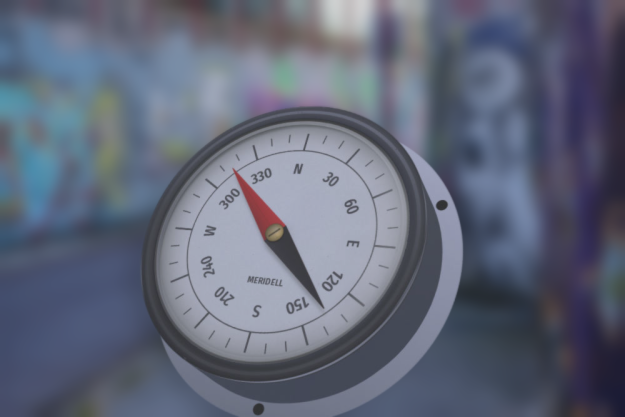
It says {"value": 315, "unit": "°"}
